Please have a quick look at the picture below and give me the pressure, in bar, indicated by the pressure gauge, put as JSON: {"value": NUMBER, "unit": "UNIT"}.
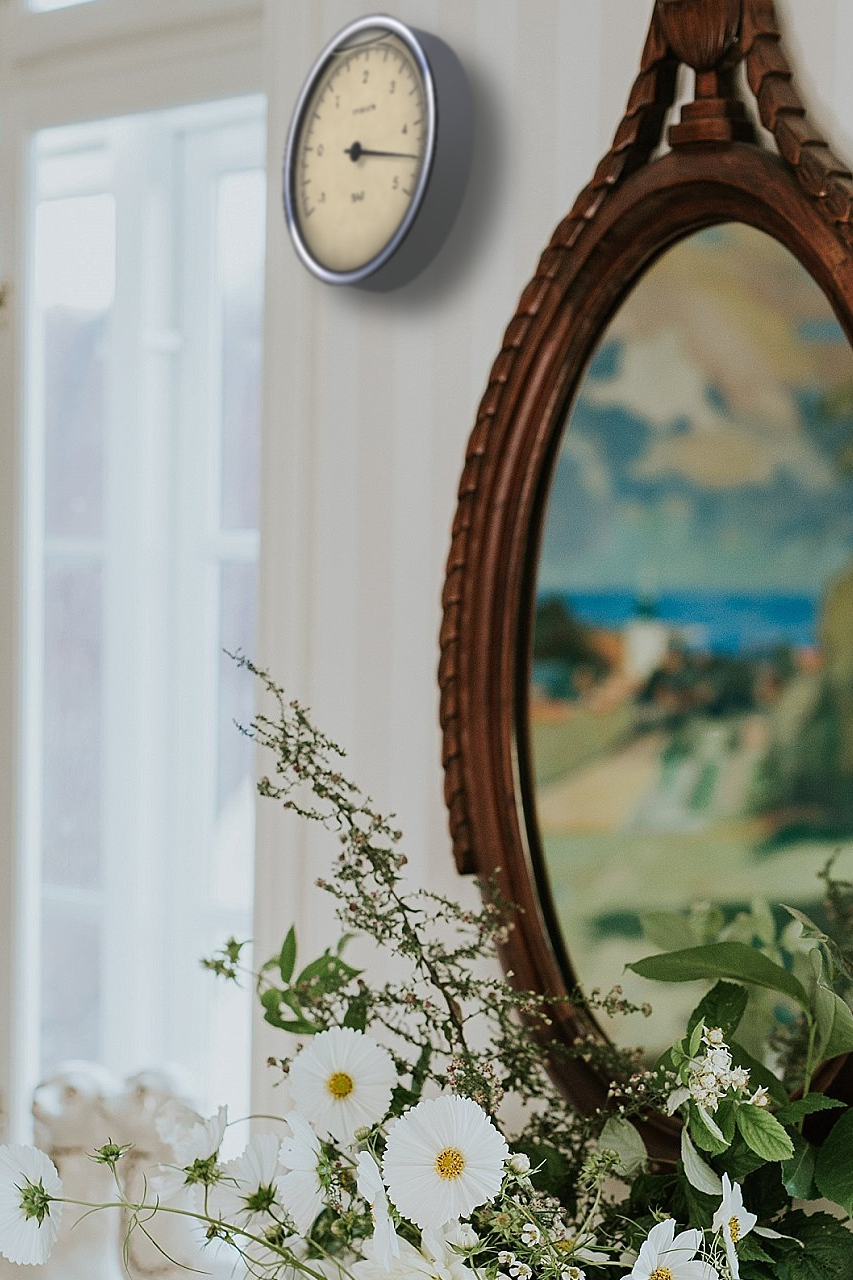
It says {"value": 4.5, "unit": "bar"}
